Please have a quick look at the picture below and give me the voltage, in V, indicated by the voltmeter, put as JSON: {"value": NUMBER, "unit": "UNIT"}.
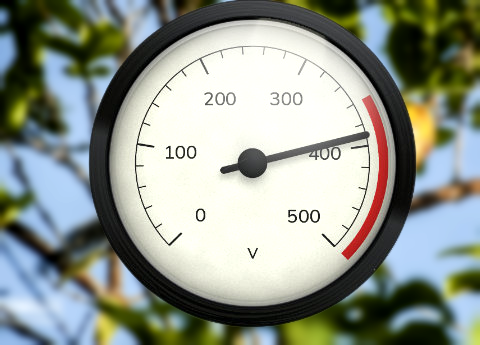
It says {"value": 390, "unit": "V"}
